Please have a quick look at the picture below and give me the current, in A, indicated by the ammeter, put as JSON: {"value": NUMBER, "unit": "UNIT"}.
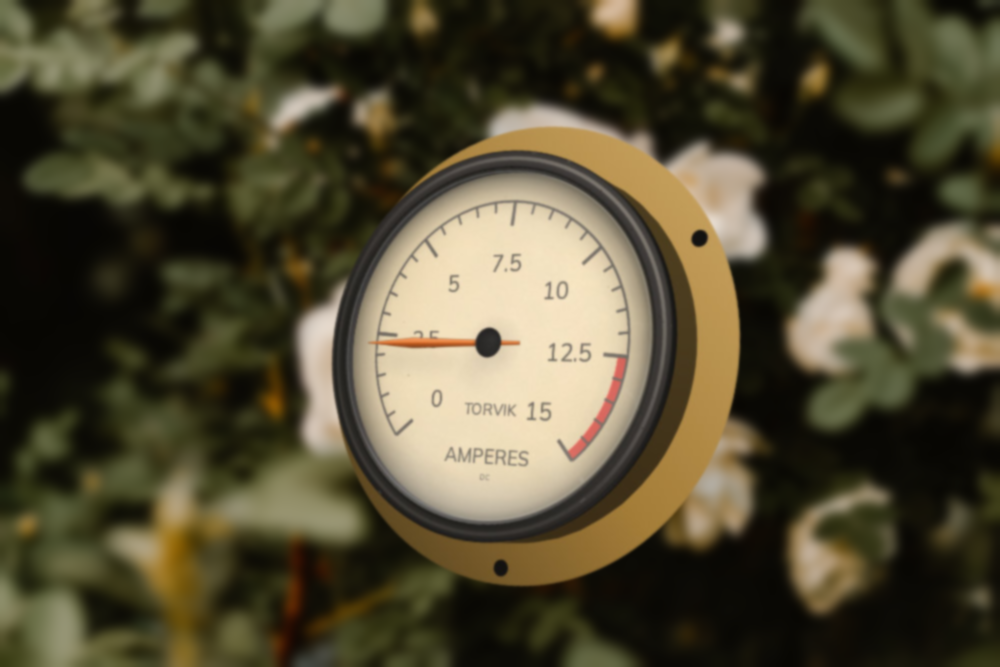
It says {"value": 2.25, "unit": "A"}
